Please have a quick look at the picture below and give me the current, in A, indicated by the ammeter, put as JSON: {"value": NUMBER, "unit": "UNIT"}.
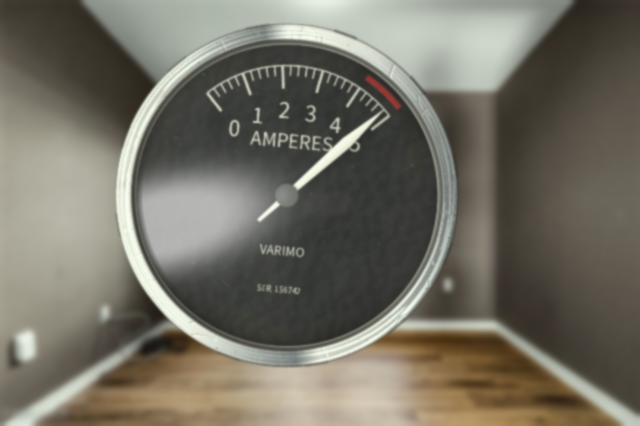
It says {"value": 4.8, "unit": "A"}
